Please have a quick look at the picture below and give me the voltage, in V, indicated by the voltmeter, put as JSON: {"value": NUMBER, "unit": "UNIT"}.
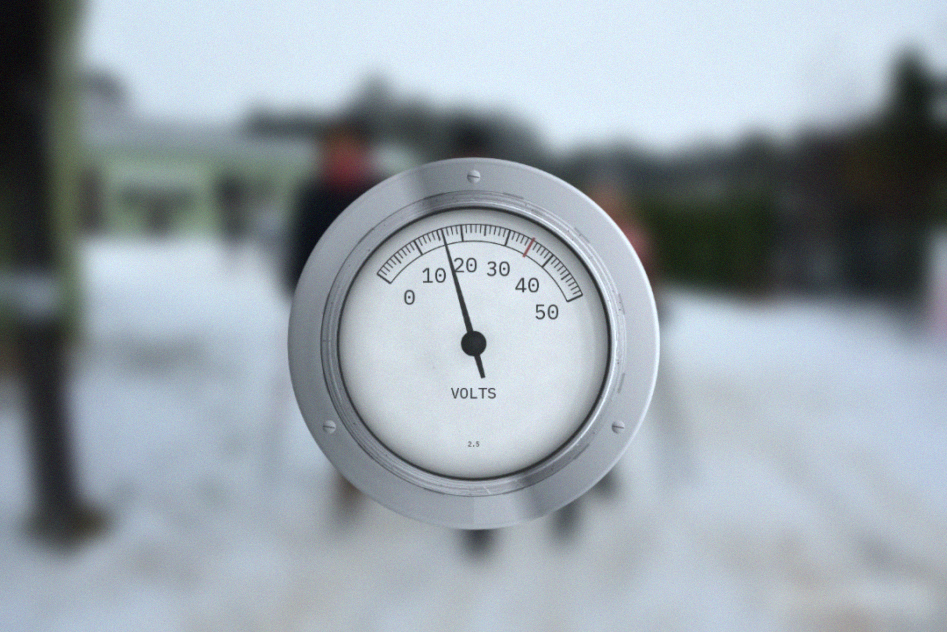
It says {"value": 16, "unit": "V"}
